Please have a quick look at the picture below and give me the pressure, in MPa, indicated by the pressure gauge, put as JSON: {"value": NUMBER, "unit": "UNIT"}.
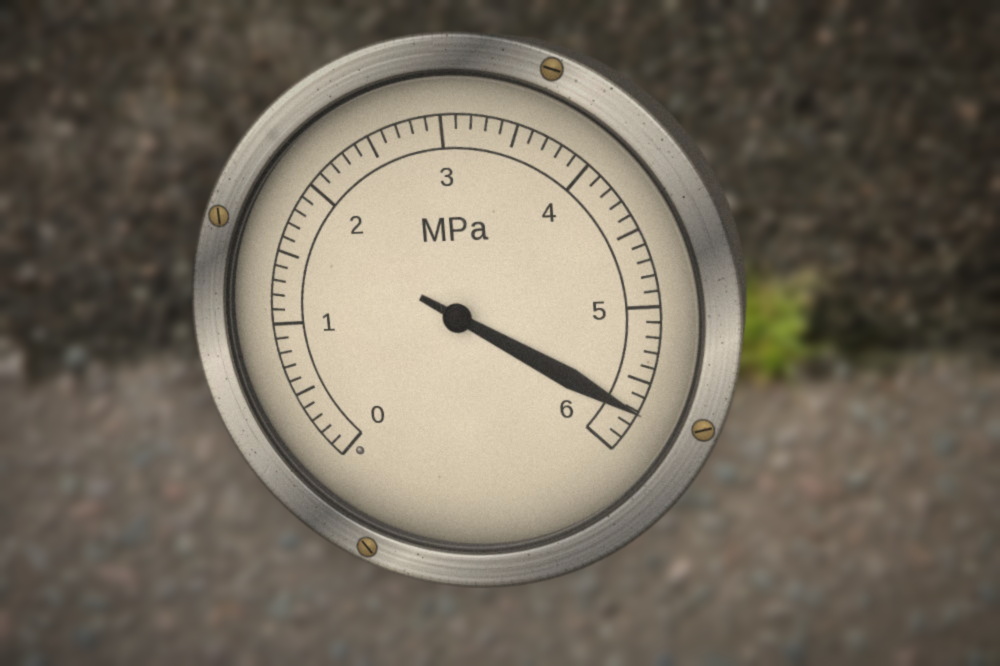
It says {"value": 5.7, "unit": "MPa"}
